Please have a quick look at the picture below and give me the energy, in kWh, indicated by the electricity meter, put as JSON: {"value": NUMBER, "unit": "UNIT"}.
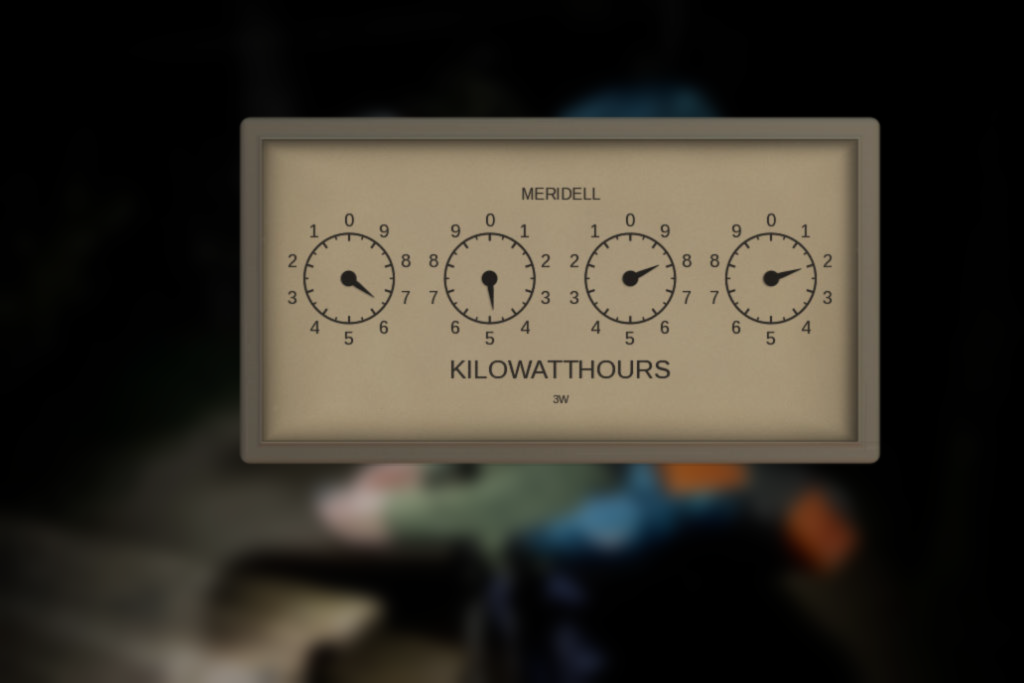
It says {"value": 6482, "unit": "kWh"}
